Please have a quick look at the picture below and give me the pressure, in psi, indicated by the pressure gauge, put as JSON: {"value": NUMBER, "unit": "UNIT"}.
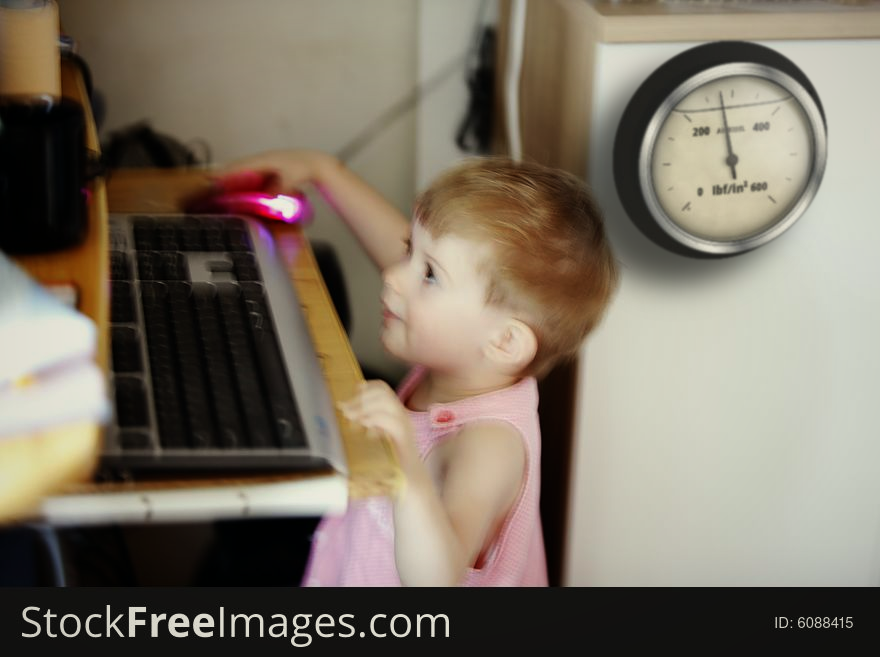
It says {"value": 275, "unit": "psi"}
